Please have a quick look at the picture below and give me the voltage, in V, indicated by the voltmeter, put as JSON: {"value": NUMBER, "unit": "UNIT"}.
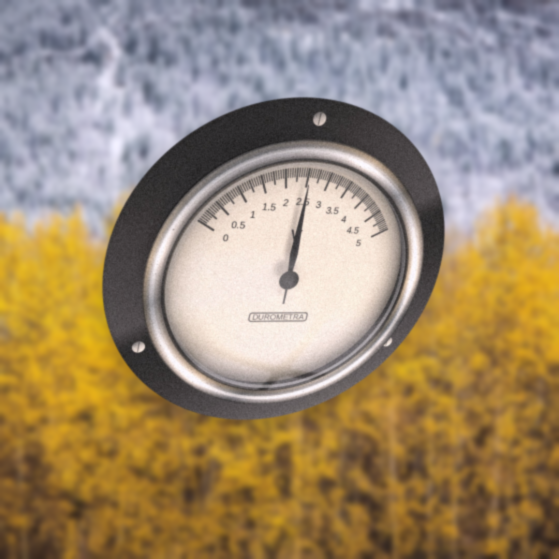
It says {"value": 2.5, "unit": "V"}
